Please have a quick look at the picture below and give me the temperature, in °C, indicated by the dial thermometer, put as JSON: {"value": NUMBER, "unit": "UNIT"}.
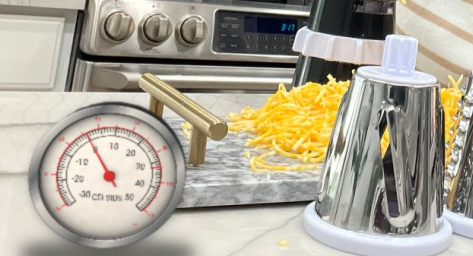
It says {"value": 0, "unit": "°C"}
